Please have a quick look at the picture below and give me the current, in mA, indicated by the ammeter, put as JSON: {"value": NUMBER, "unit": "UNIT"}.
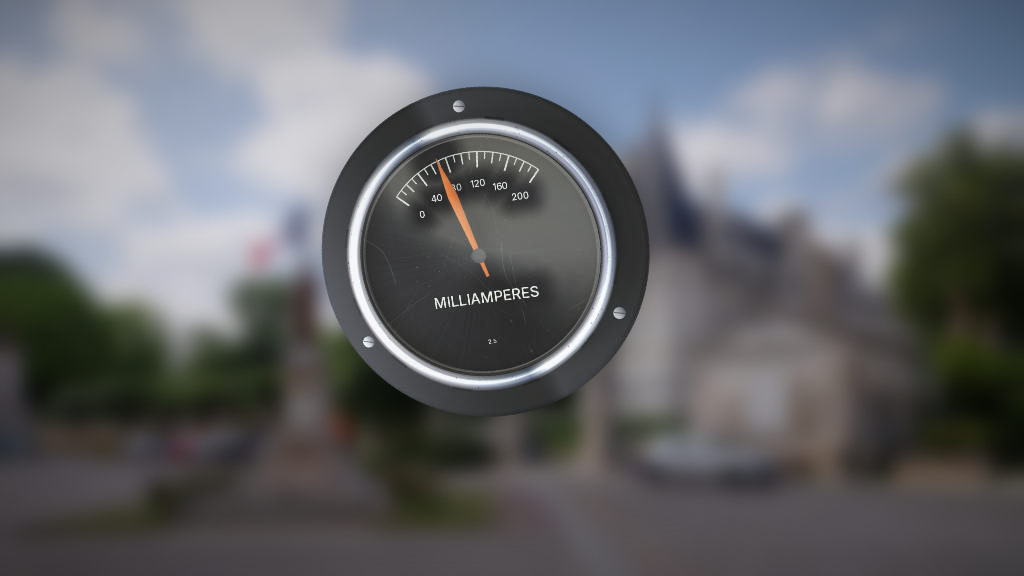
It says {"value": 70, "unit": "mA"}
